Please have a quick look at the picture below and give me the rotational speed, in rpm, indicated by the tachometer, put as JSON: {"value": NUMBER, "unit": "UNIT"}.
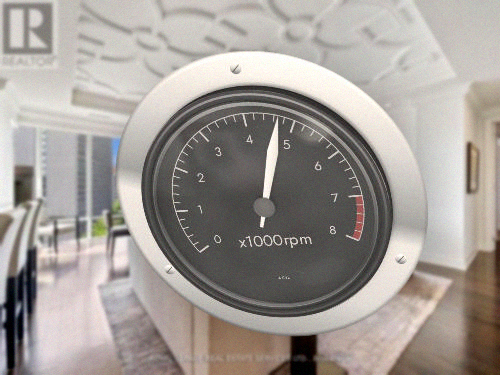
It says {"value": 4700, "unit": "rpm"}
